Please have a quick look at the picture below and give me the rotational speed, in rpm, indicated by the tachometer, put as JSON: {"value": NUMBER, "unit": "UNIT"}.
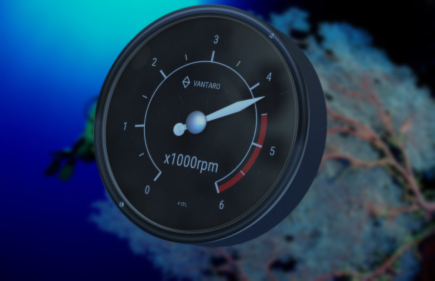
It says {"value": 4250, "unit": "rpm"}
